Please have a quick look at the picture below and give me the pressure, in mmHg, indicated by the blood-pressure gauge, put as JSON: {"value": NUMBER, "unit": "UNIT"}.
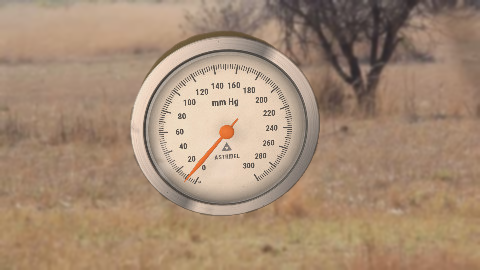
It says {"value": 10, "unit": "mmHg"}
